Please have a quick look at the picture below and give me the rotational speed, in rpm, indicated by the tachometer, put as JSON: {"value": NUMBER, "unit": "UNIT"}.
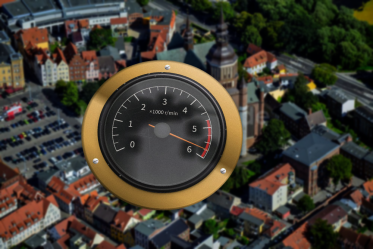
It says {"value": 5750, "unit": "rpm"}
